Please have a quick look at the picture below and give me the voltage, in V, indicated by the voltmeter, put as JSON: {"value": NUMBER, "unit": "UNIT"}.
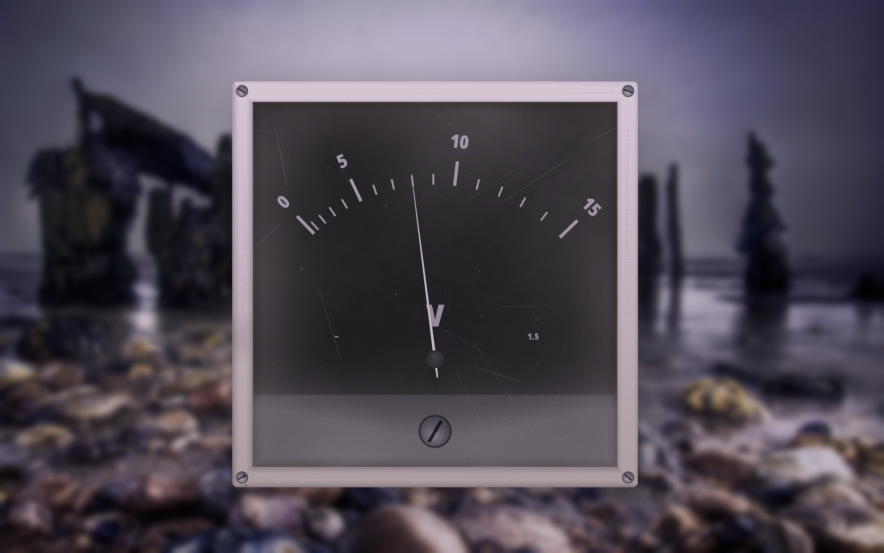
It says {"value": 8, "unit": "V"}
